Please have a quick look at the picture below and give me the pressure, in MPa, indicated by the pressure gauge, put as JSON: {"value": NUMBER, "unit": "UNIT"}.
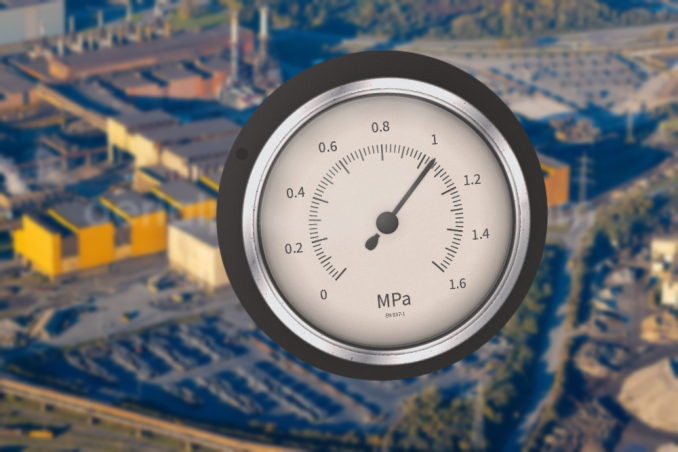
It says {"value": 1.04, "unit": "MPa"}
